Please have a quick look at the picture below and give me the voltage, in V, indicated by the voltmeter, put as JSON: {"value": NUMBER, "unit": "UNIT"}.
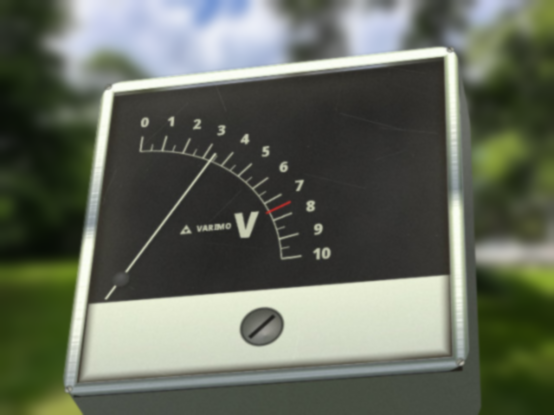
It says {"value": 3.5, "unit": "V"}
